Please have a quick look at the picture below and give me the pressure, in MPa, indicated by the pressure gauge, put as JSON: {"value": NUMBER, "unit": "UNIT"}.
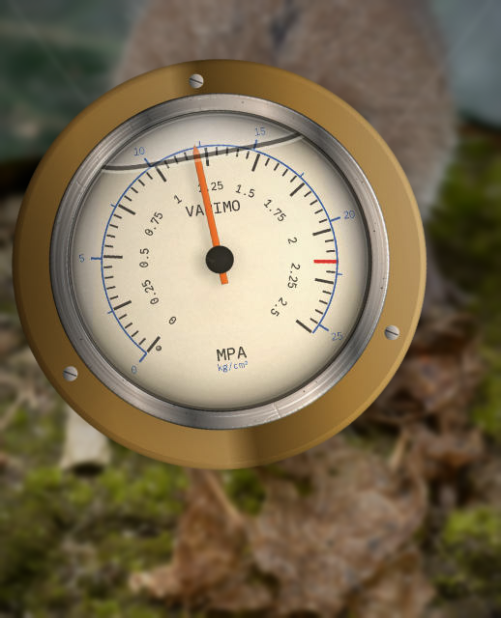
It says {"value": 1.2, "unit": "MPa"}
